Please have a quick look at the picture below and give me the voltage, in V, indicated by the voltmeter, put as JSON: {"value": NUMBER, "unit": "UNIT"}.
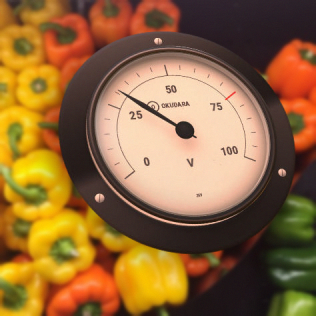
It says {"value": 30, "unit": "V"}
